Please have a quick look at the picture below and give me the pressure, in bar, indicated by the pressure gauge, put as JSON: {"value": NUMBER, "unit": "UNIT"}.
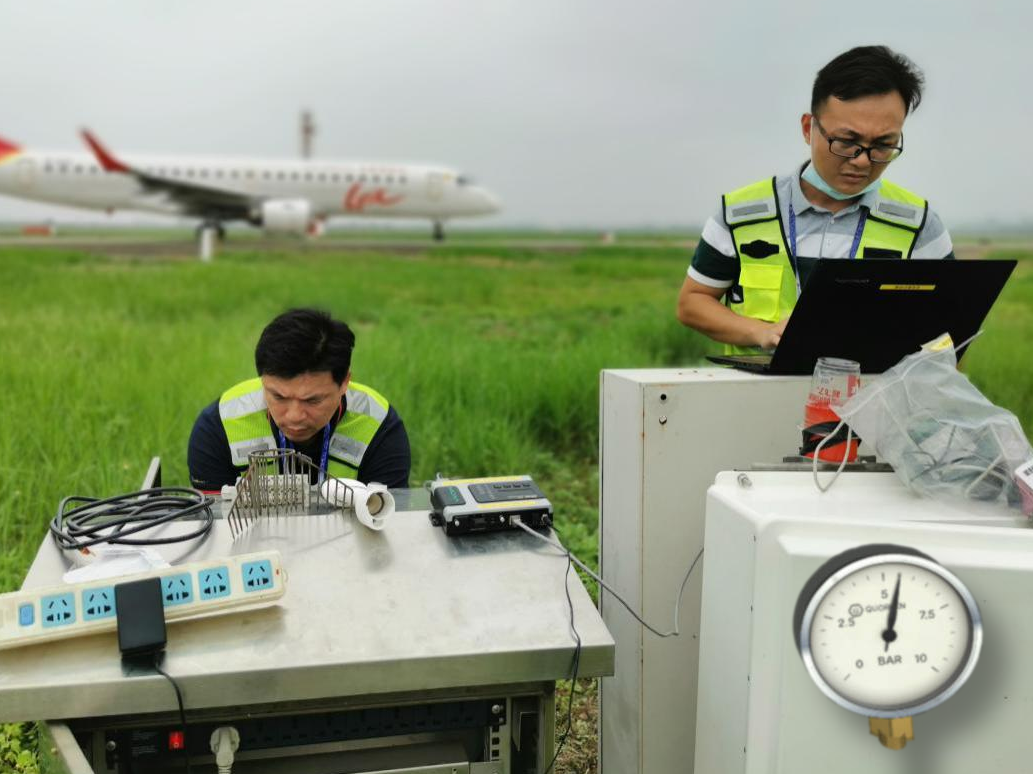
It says {"value": 5.5, "unit": "bar"}
